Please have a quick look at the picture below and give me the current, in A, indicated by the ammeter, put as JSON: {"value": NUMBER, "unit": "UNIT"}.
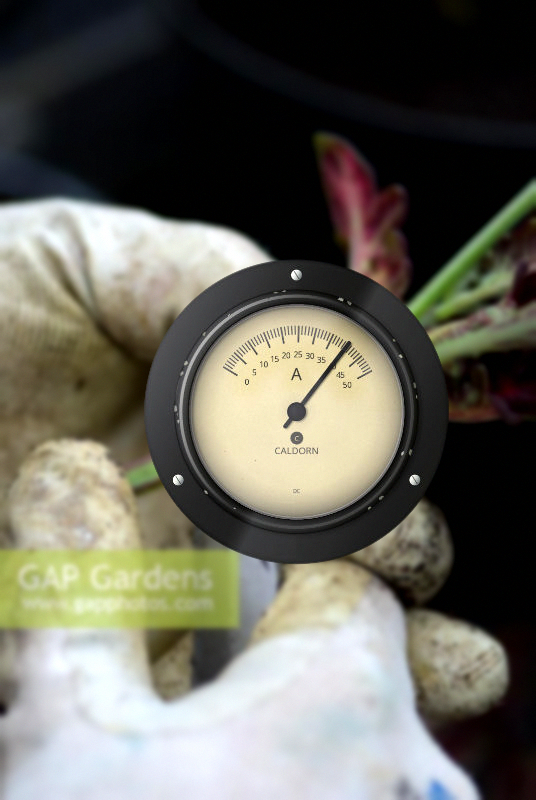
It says {"value": 40, "unit": "A"}
